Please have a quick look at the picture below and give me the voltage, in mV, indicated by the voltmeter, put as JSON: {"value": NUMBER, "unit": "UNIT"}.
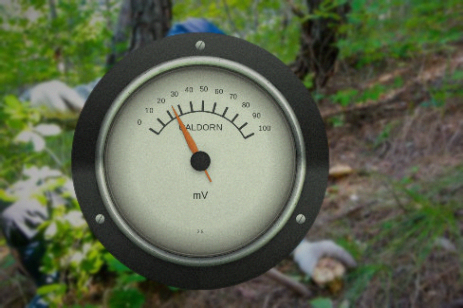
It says {"value": 25, "unit": "mV"}
